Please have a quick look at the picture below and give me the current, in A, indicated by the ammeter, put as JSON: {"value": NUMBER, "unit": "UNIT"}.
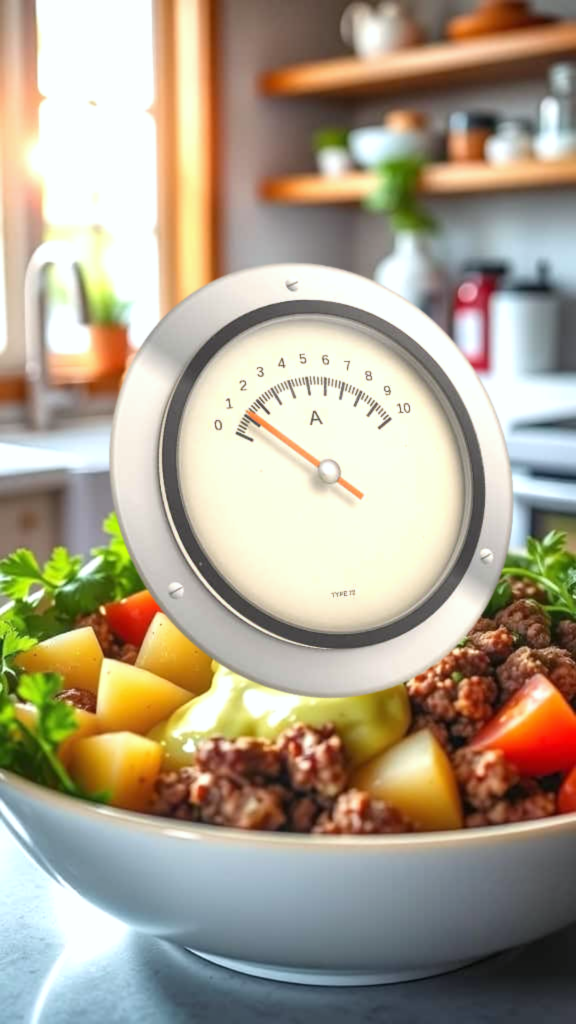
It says {"value": 1, "unit": "A"}
